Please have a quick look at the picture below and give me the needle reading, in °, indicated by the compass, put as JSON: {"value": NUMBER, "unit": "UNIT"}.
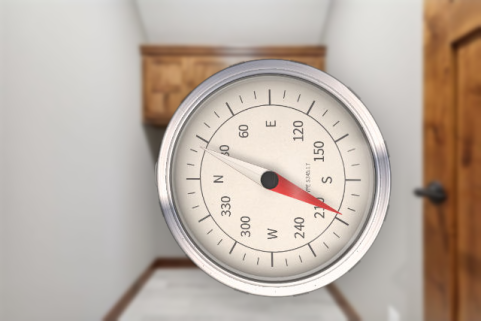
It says {"value": 205, "unit": "°"}
